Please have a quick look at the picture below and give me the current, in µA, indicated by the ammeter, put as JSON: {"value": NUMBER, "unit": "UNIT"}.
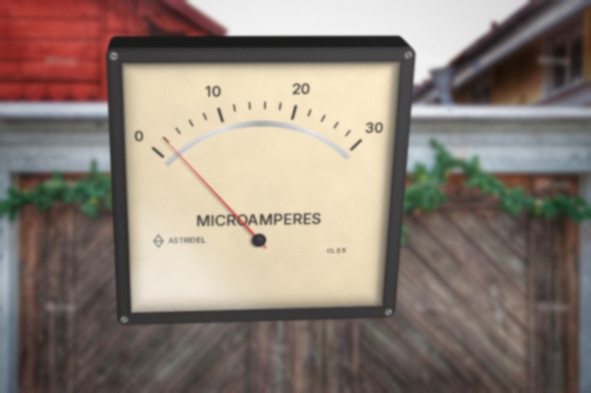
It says {"value": 2, "unit": "µA"}
